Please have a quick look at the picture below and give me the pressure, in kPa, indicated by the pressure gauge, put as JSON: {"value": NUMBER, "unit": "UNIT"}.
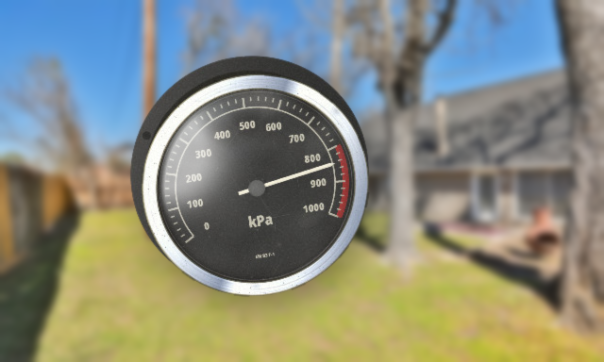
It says {"value": 840, "unit": "kPa"}
